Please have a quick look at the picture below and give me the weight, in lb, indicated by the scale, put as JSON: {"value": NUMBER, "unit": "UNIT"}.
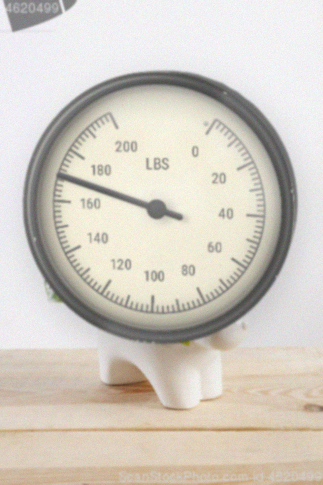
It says {"value": 170, "unit": "lb"}
